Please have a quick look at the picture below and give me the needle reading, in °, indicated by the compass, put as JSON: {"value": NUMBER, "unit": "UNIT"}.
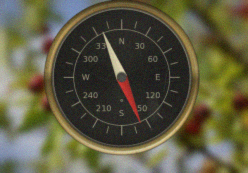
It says {"value": 157.5, "unit": "°"}
